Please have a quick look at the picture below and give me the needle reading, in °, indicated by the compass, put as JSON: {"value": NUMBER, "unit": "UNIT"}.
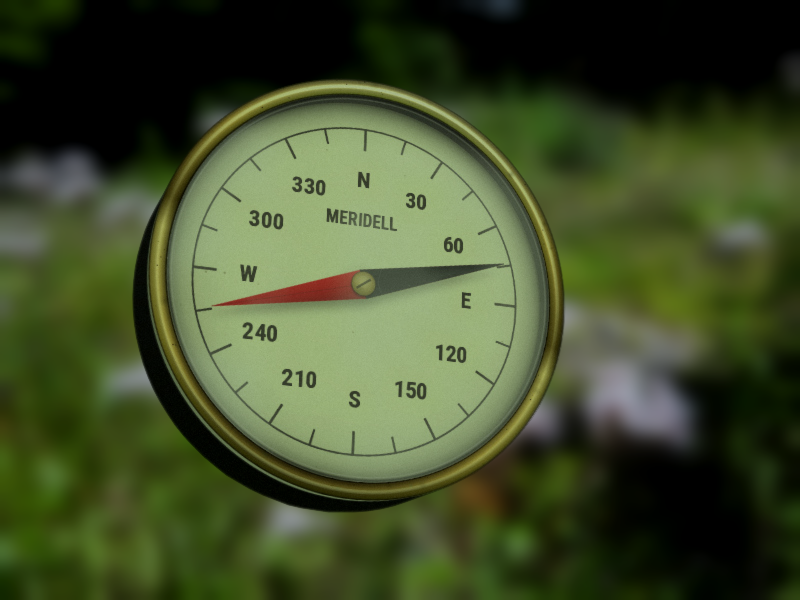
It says {"value": 255, "unit": "°"}
